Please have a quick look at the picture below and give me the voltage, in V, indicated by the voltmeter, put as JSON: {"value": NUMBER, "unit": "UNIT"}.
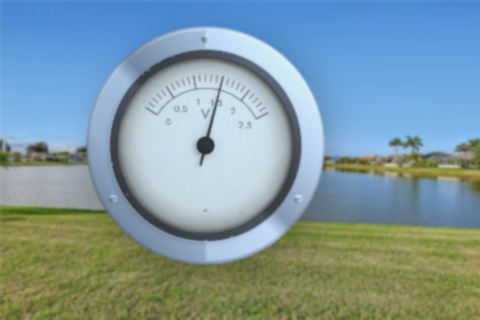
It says {"value": 1.5, "unit": "V"}
